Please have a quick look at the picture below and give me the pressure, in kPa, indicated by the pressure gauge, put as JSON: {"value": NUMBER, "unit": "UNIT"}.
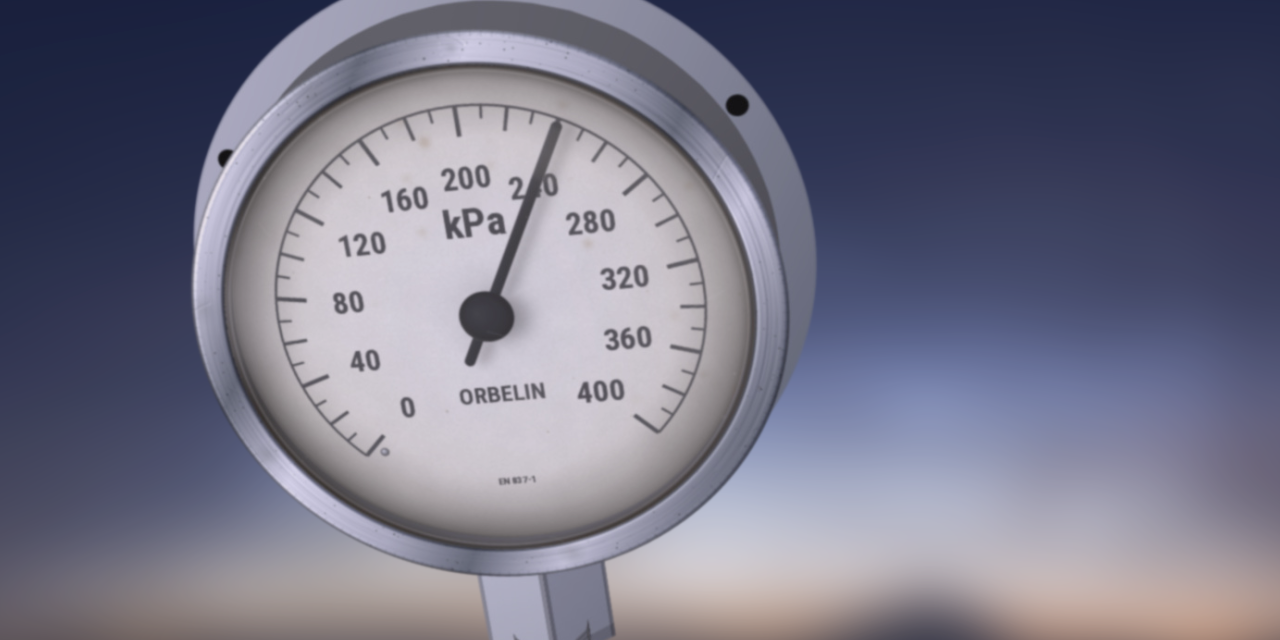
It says {"value": 240, "unit": "kPa"}
